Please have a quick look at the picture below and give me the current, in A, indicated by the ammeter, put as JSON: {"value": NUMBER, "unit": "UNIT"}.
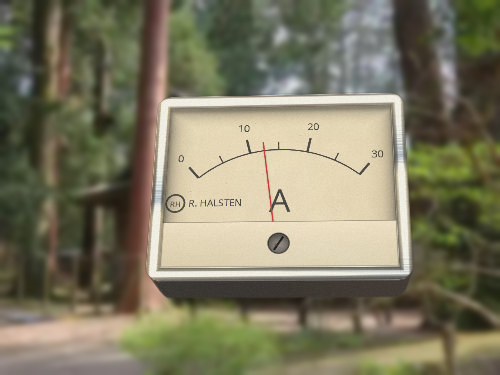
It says {"value": 12.5, "unit": "A"}
